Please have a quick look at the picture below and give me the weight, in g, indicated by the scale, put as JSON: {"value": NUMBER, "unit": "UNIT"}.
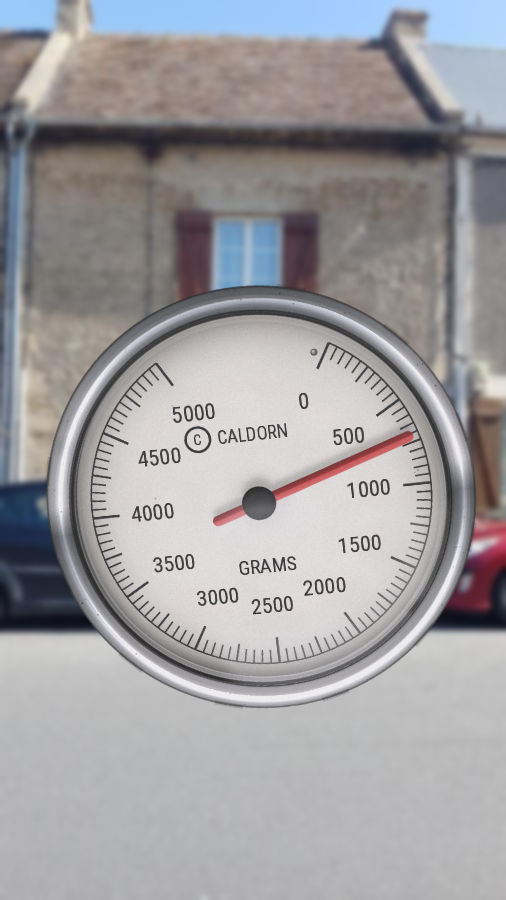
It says {"value": 700, "unit": "g"}
